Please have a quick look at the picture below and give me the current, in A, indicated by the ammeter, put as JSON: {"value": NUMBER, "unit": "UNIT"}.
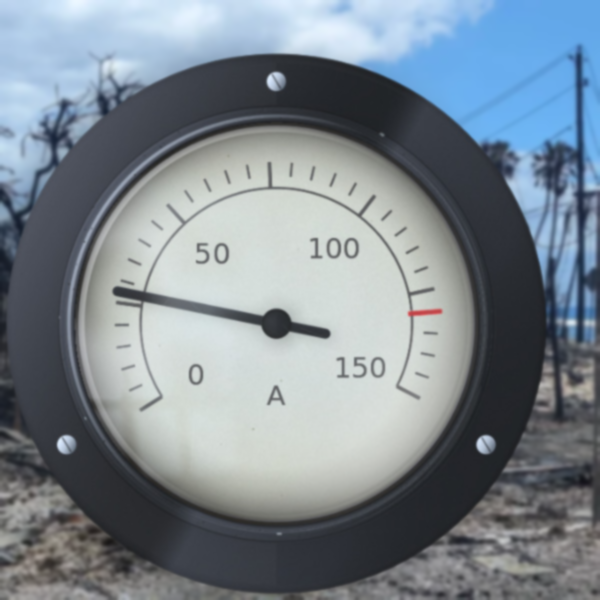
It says {"value": 27.5, "unit": "A"}
